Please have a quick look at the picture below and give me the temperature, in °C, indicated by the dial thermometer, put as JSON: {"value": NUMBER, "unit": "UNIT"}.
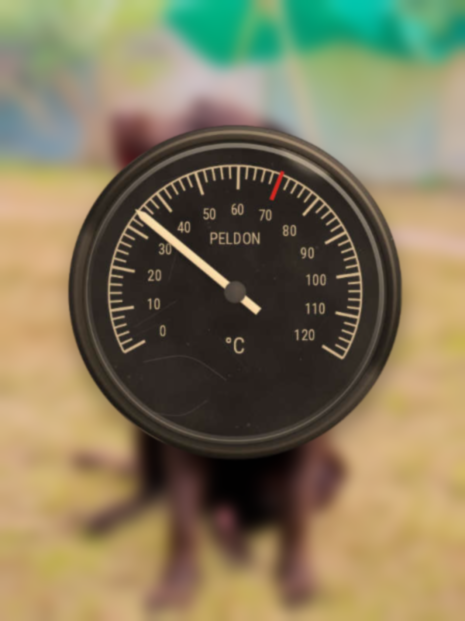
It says {"value": 34, "unit": "°C"}
